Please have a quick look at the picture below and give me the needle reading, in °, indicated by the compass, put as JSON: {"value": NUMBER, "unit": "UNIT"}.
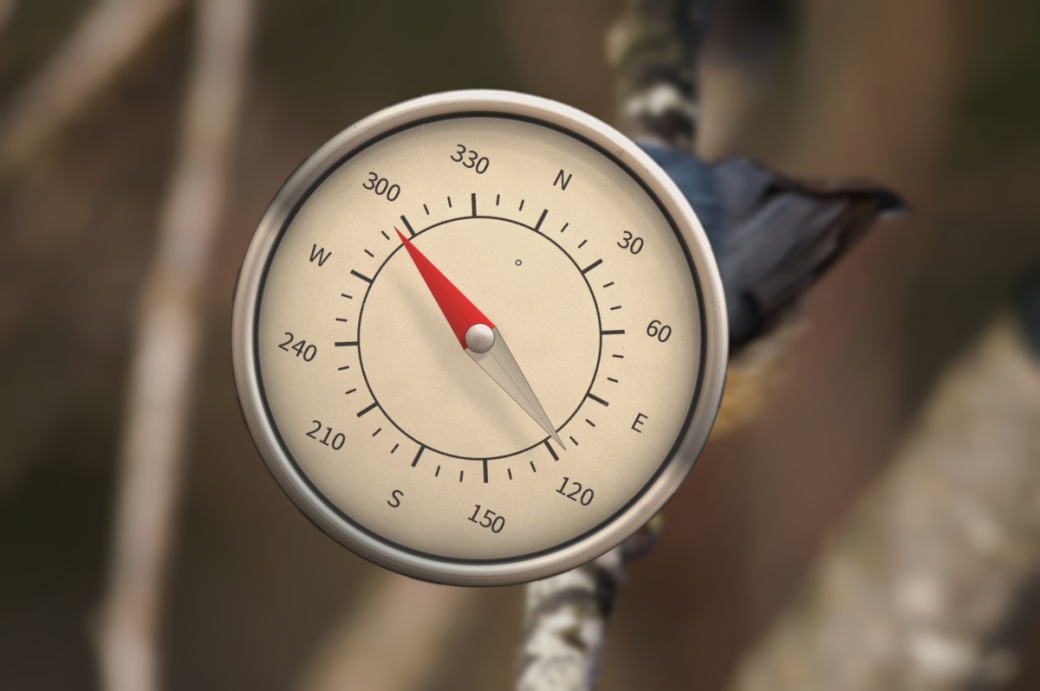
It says {"value": 295, "unit": "°"}
